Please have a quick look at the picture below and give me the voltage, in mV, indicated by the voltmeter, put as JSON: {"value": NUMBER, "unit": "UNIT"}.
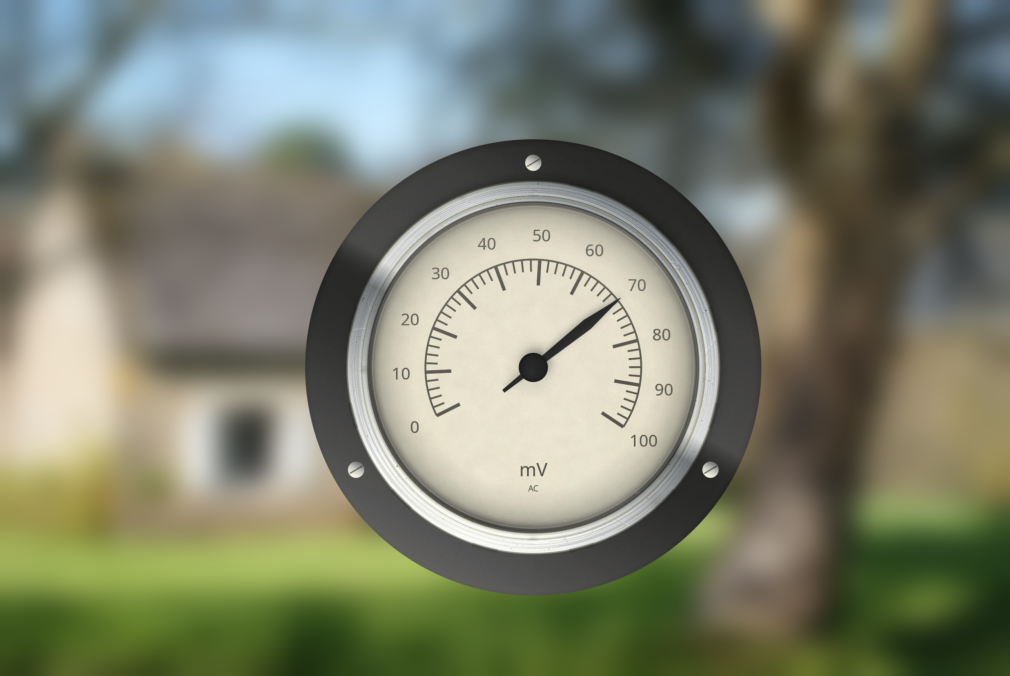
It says {"value": 70, "unit": "mV"}
